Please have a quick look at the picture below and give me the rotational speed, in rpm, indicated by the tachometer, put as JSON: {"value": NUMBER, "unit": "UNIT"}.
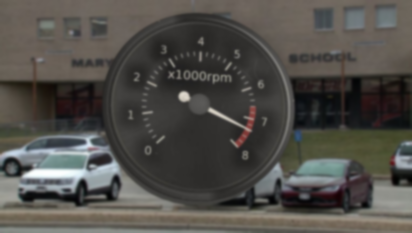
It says {"value": 7400, "unit": "rpm"}
